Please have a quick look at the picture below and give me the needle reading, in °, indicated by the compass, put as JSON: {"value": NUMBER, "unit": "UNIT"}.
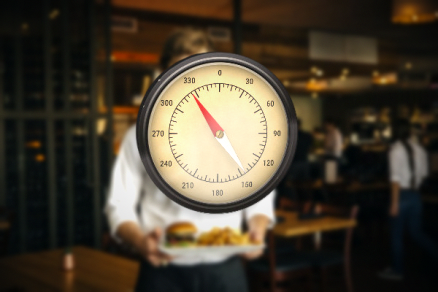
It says {"value": 325, "unit": "°"}
